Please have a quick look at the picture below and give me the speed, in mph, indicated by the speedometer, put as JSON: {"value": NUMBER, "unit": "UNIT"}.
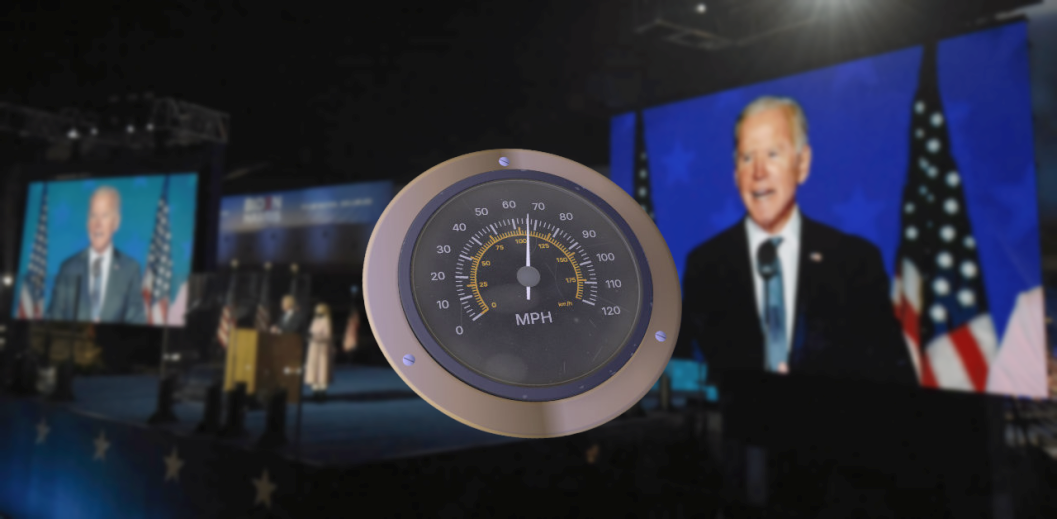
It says {"value": 66, "unit": "mph"}
